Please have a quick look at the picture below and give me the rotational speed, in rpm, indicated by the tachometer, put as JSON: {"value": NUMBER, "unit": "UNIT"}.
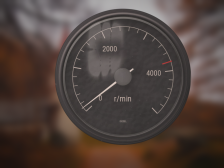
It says {"value": 100, "unit": "rpm"}
